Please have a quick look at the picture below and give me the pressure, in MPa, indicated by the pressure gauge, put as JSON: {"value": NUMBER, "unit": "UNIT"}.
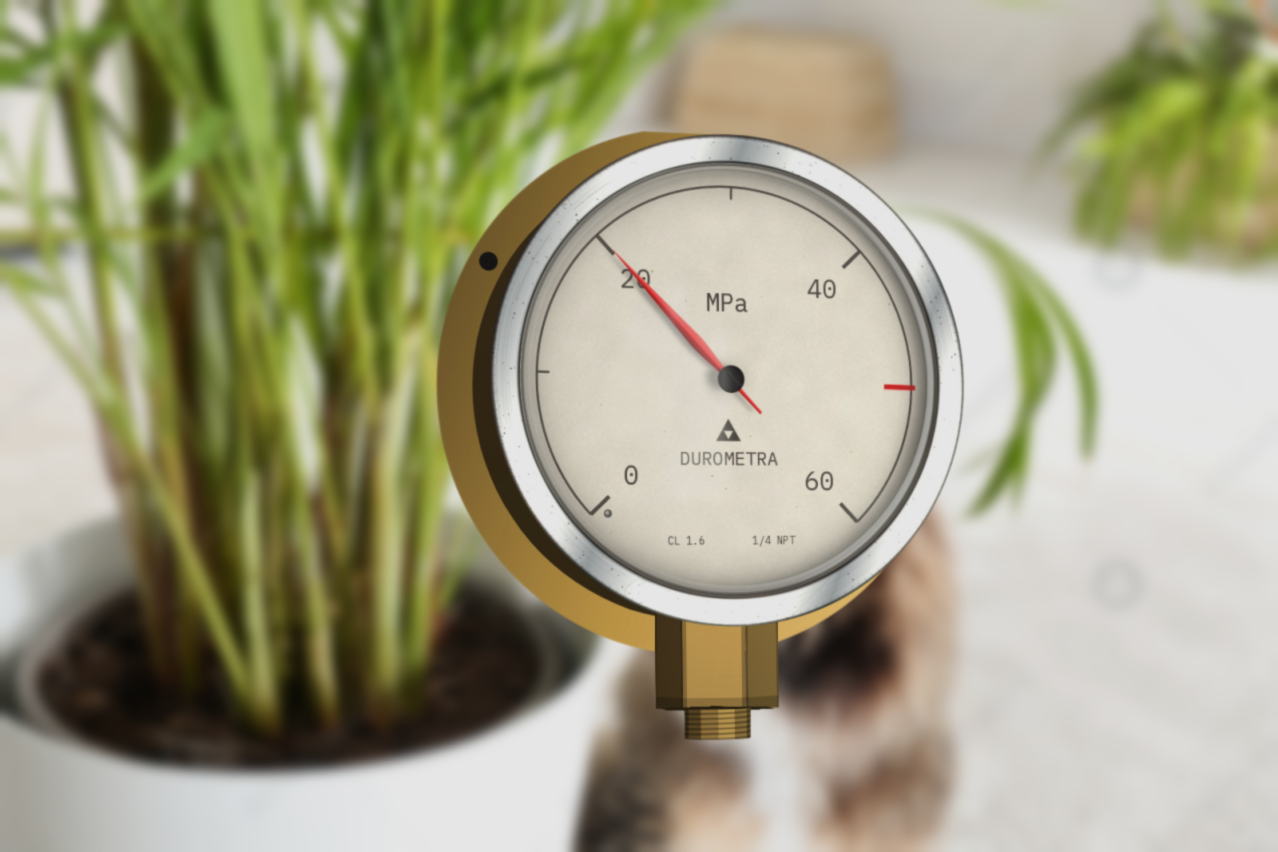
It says {"value": 20, "unit": "MPa"}
